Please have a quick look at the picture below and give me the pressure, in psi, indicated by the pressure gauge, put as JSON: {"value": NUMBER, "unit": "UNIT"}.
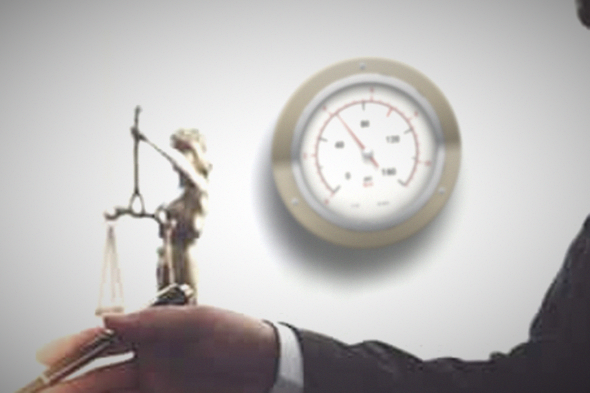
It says {"value": 60, "unit": "psi"}
